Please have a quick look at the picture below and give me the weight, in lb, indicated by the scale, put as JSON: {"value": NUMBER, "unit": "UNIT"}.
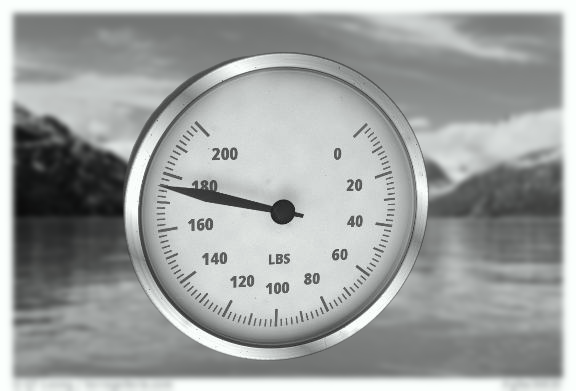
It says {"value": 176, "unit": "lb"}
